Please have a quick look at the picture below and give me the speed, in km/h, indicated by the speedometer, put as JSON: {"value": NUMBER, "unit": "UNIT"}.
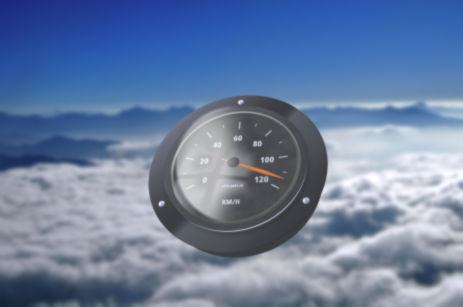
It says {"value": 115, "unit": "km/h"}
